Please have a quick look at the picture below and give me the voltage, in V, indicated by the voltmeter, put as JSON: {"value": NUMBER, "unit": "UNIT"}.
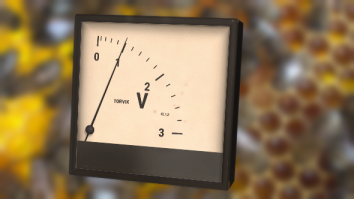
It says {"value": 1, "unit": "V"}
